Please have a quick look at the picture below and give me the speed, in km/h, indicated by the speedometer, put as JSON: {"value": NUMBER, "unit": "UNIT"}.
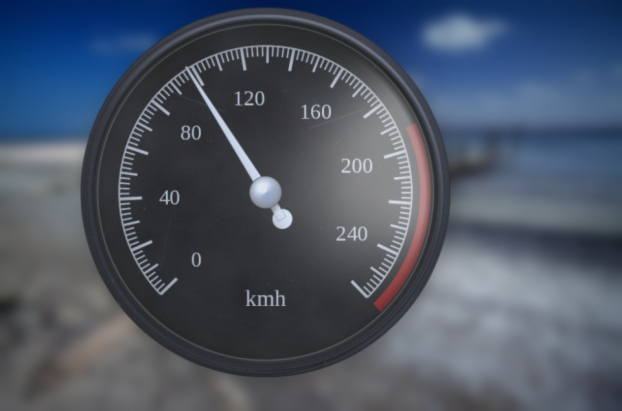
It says {"value": 98, "unit": "km/h"}
